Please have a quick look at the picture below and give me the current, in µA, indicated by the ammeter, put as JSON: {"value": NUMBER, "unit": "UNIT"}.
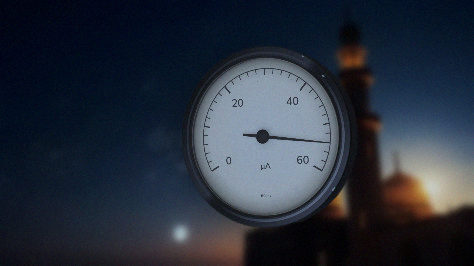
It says {"value": 54, "unit": "µA"}
